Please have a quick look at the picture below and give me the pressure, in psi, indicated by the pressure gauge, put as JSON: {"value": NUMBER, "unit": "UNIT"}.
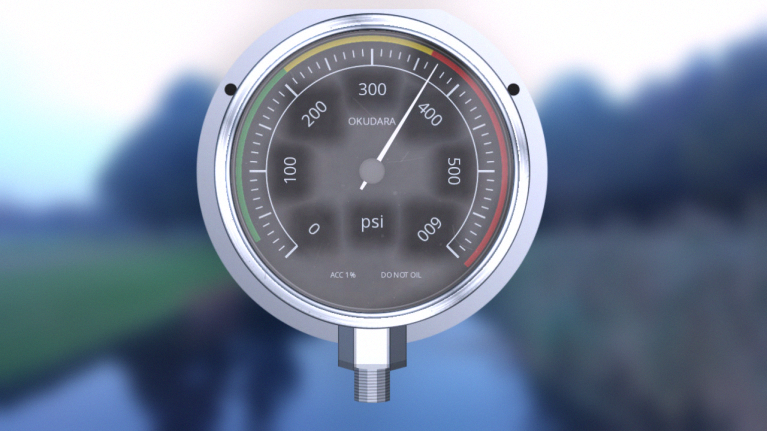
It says {"value": 370, "unit": "psi"}
